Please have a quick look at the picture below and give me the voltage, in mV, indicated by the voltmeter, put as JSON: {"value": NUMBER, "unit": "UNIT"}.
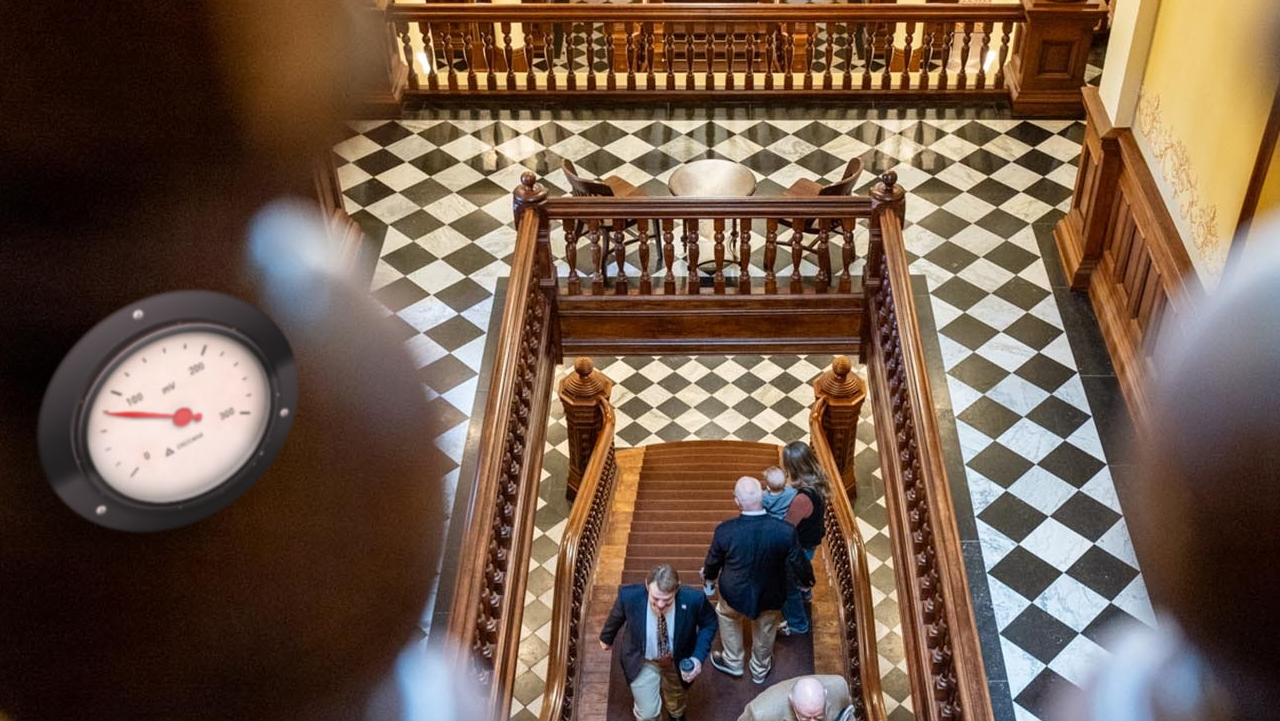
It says {"value": 80, "unit": "mV"}
